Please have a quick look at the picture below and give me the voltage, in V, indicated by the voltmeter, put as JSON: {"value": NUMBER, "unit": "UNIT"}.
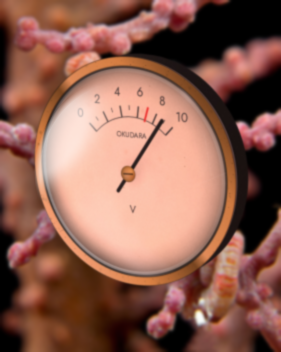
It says {"value": 9, "unit": "V"}
